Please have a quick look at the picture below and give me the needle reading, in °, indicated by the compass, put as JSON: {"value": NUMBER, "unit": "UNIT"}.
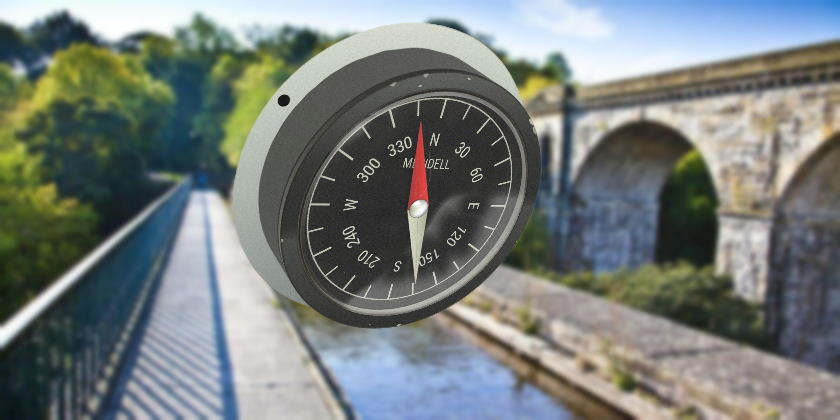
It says {"value": 345, "unit": "°"}
